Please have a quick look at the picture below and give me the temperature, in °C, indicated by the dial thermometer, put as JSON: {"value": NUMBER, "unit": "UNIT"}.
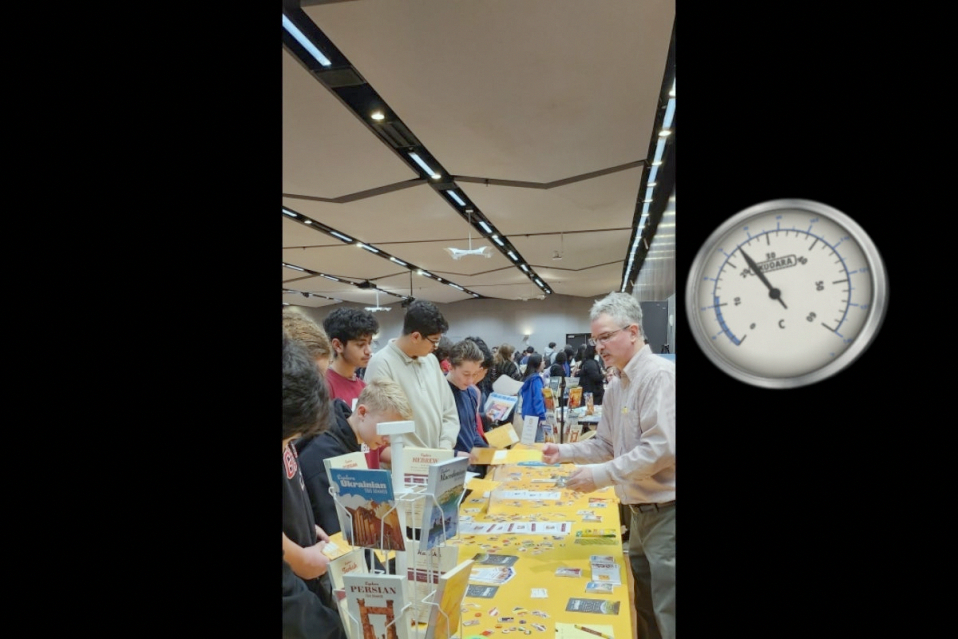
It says {"value": 24, "unit": "°C"}
